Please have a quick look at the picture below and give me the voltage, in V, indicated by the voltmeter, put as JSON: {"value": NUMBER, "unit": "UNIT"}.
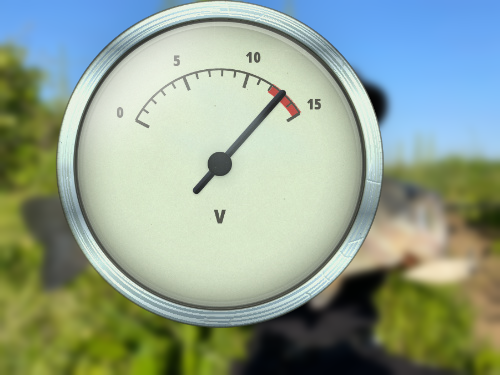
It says {"value": 13, "unit": "V"}
